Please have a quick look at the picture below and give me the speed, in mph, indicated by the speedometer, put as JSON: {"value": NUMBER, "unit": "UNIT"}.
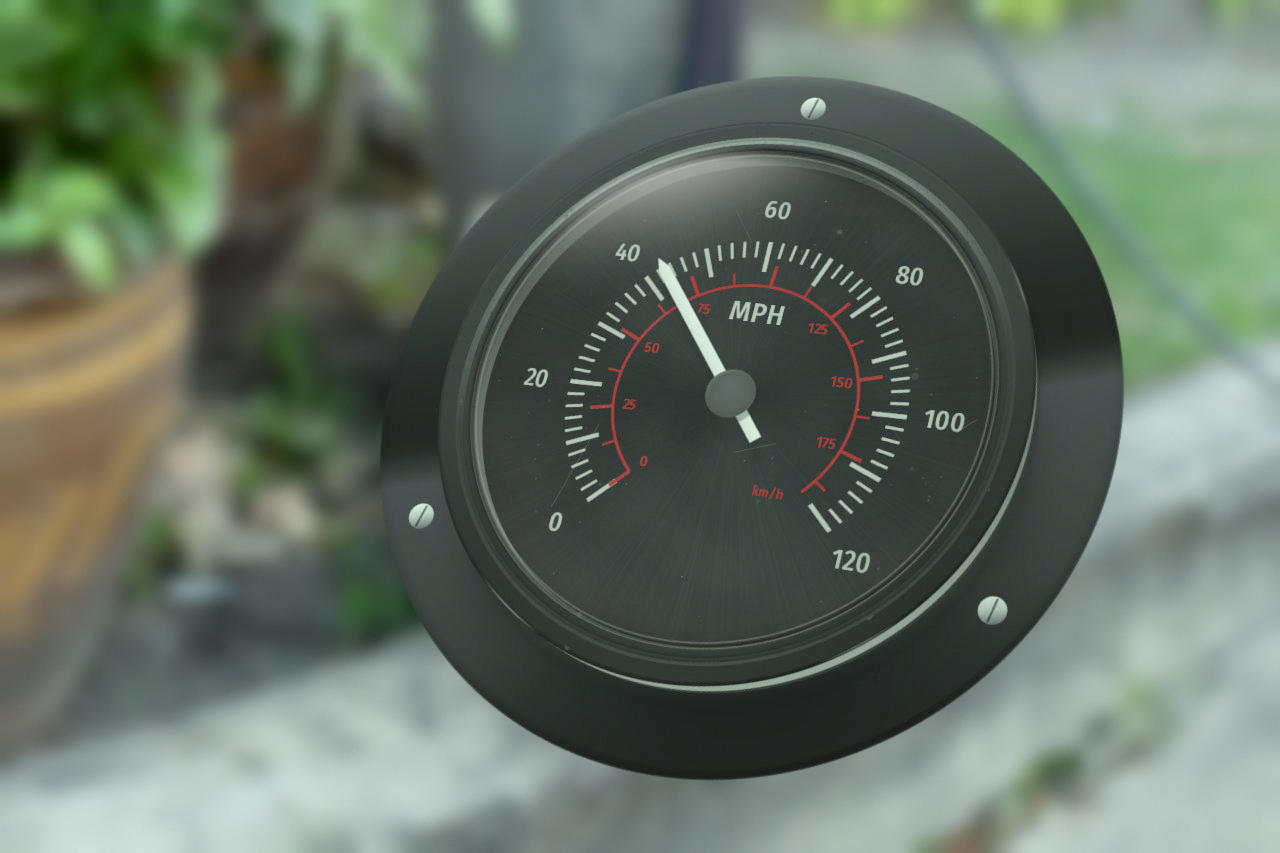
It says {"value": 43, "unit": "mph"}
